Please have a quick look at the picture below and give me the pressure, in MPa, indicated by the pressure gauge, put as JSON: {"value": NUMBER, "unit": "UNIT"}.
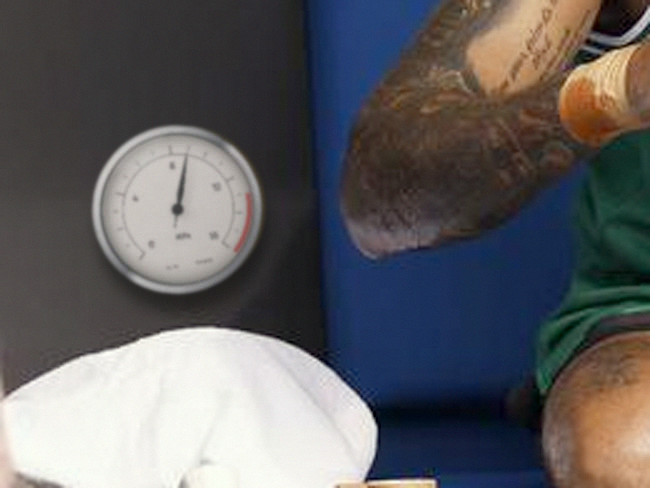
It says {"value": 9, "unit": "MPa"}
